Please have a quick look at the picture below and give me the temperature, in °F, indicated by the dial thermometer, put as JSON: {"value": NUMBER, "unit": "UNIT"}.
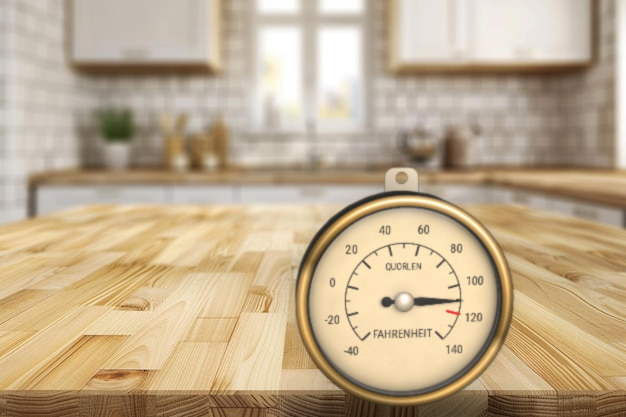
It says {"value": 110, "unit": "°F"}
